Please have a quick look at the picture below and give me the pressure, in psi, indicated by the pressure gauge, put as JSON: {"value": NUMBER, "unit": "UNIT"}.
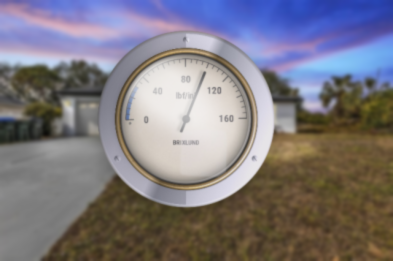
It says {"value": 100, "unit": "psi"}
